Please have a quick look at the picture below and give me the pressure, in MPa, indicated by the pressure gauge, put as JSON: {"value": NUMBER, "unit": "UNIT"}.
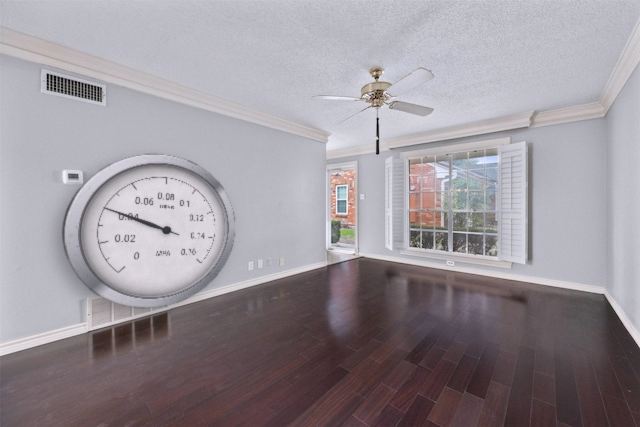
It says {"value": 0.04, "unit": "MPa"}
